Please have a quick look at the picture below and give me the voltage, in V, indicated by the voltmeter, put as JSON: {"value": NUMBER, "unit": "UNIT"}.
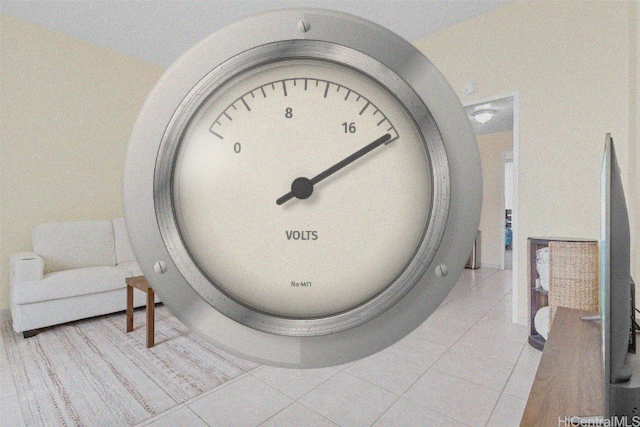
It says {"value": 19.5, "unit": "V"}
